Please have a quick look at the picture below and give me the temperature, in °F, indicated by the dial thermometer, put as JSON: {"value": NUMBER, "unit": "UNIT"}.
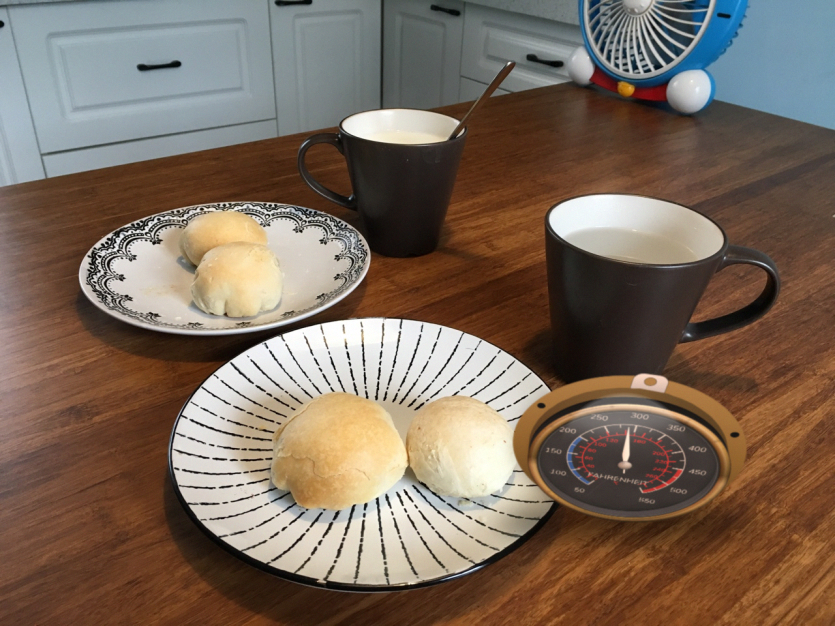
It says {"value": 287.5, "unit": "°F"}
